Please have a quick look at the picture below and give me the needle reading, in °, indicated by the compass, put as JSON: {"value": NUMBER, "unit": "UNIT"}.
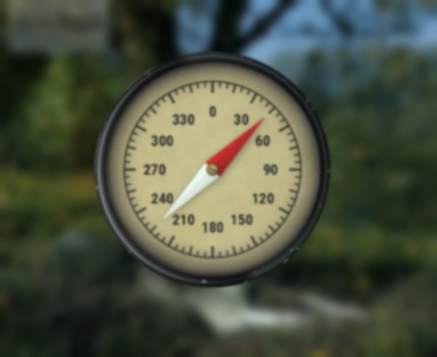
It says {"value": 45, "unit": "°"}
